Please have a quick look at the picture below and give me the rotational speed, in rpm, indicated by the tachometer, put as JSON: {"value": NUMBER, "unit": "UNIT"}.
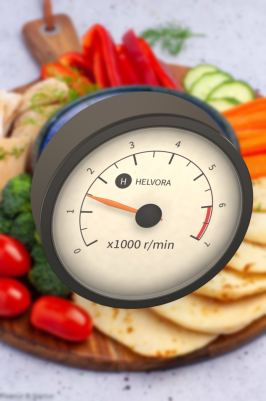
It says {"value": 1500, "unit": "rpm"}
